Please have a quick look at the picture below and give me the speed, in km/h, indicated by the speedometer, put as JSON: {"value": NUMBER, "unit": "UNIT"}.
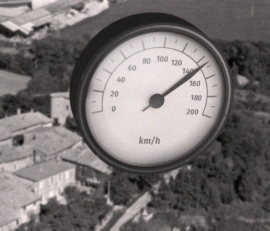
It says {"value": 145, "unit": "km/h"}
